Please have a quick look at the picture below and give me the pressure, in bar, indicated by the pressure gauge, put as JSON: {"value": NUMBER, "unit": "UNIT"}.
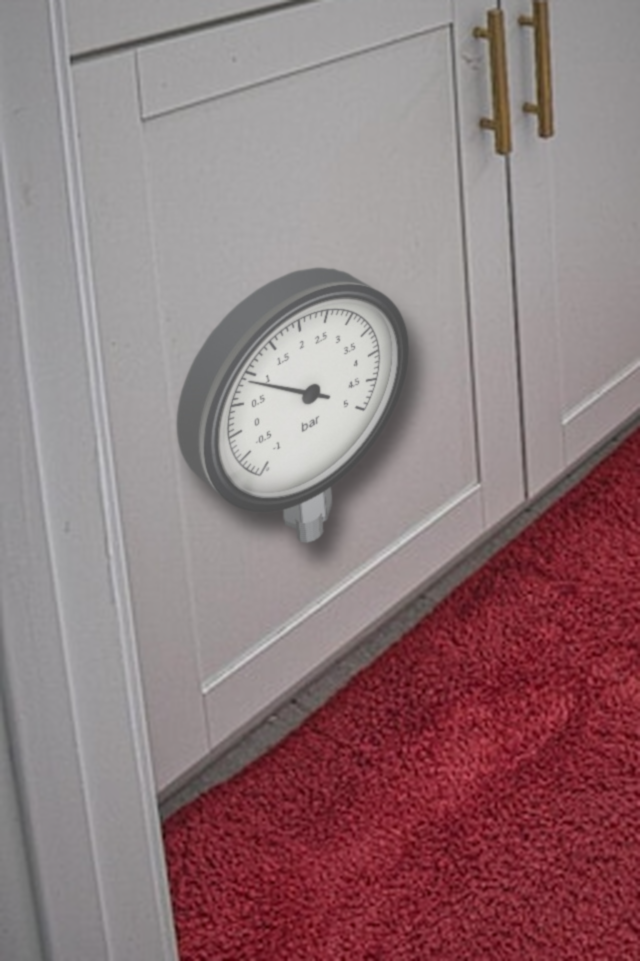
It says {"value": 0.9, "unit": "bar"}
